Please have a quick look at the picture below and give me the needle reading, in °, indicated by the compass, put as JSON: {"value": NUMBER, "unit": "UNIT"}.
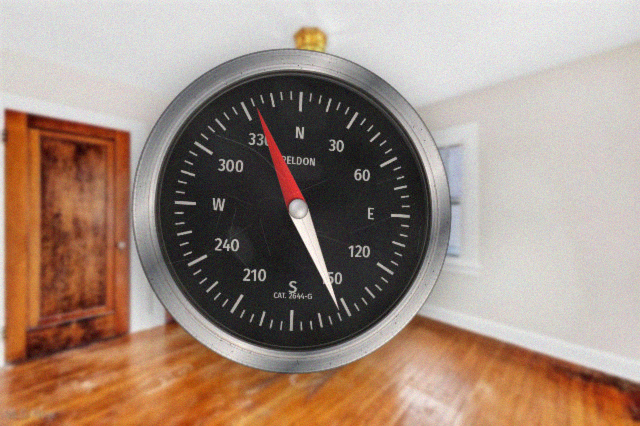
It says {"value": 335, "unit": "°"}
